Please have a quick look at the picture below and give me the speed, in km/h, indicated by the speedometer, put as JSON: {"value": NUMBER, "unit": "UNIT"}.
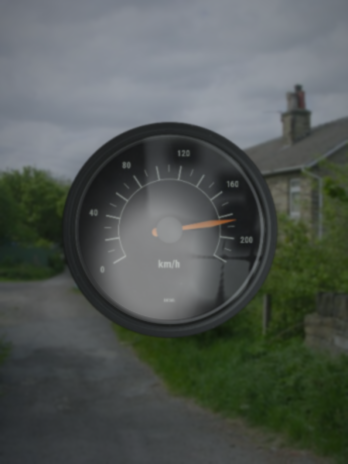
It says {"value": 185, "unit": "km/h"}
